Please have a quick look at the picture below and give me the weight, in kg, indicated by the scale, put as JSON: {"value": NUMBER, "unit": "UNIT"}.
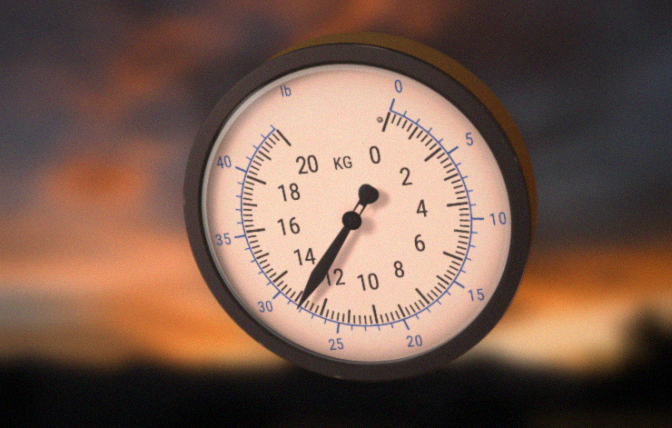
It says {"value": 12.8, "unit": "kg"}
